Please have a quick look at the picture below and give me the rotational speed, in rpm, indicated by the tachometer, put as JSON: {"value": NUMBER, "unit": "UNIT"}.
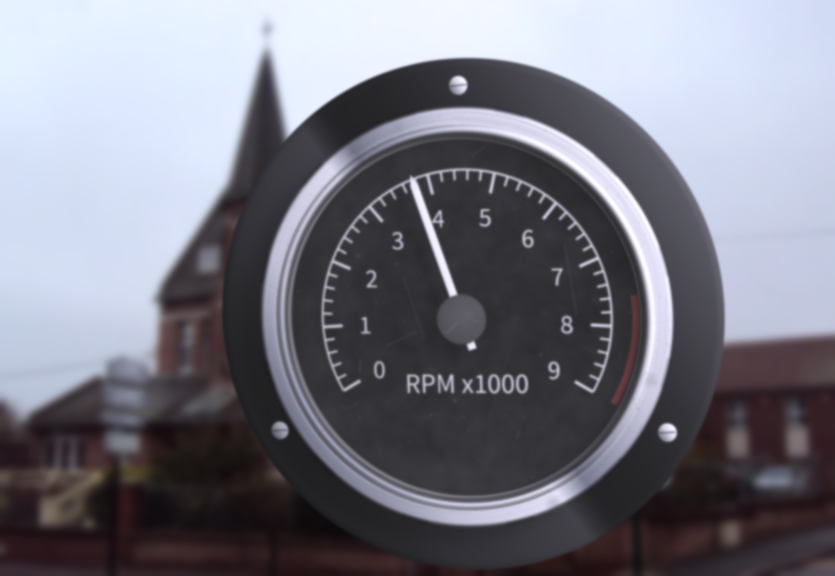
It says {"value": 3800, "unit": "rpm"}
